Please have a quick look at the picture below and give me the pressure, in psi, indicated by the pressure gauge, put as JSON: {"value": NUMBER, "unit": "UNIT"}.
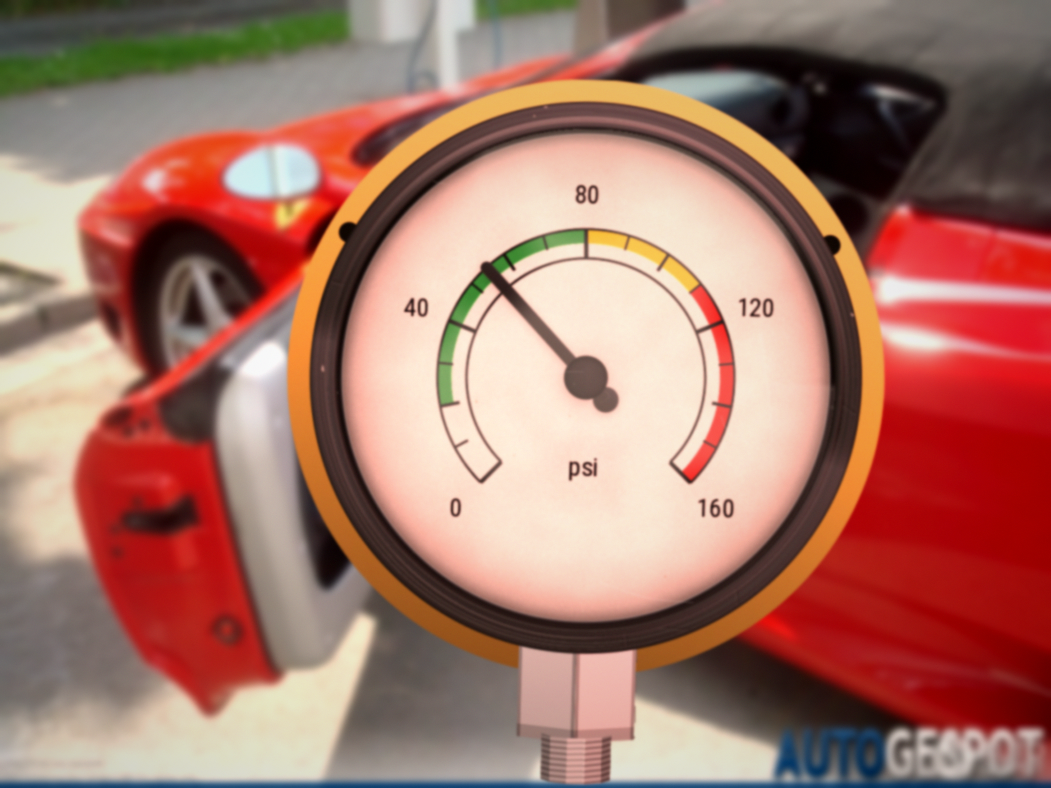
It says {"value": 55, "unit": "psi"}
